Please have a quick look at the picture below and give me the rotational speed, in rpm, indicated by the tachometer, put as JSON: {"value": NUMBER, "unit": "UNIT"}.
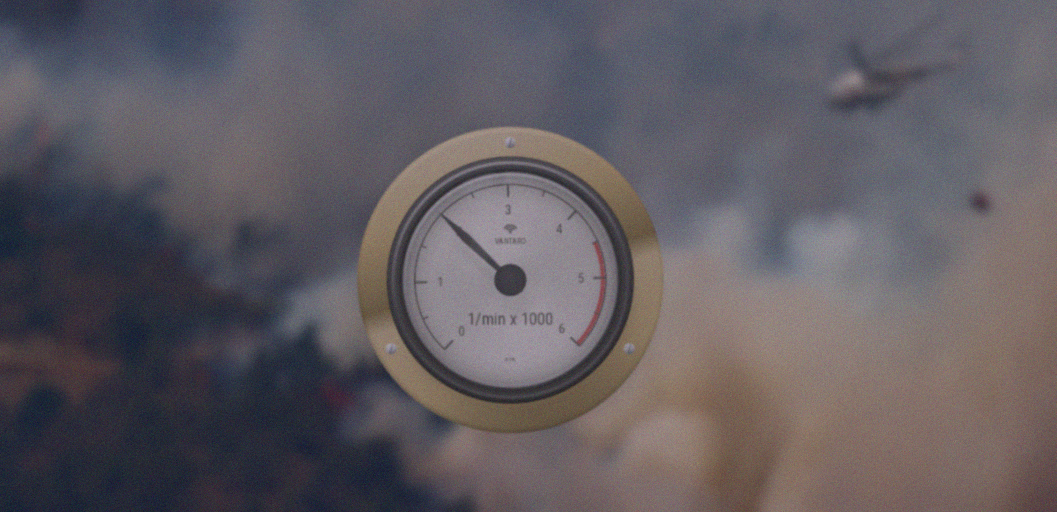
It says {"value": 2000, "unit": "rpm"}
